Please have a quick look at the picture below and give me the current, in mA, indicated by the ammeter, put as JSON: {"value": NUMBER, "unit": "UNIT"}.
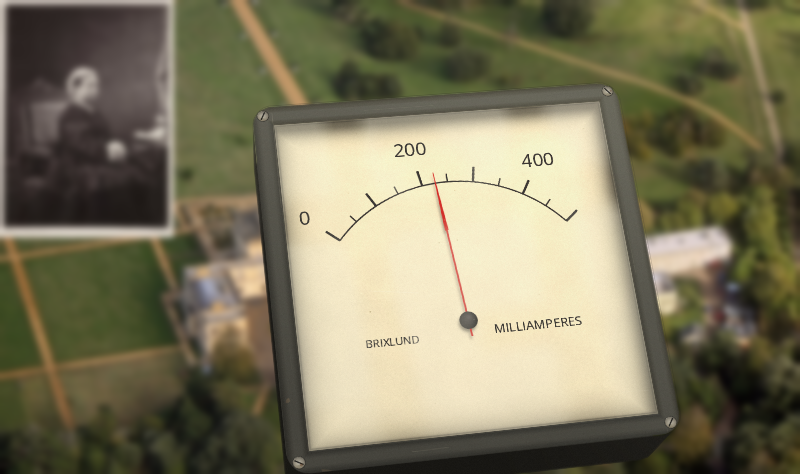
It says {"value": 225, "unit": "mA"}
